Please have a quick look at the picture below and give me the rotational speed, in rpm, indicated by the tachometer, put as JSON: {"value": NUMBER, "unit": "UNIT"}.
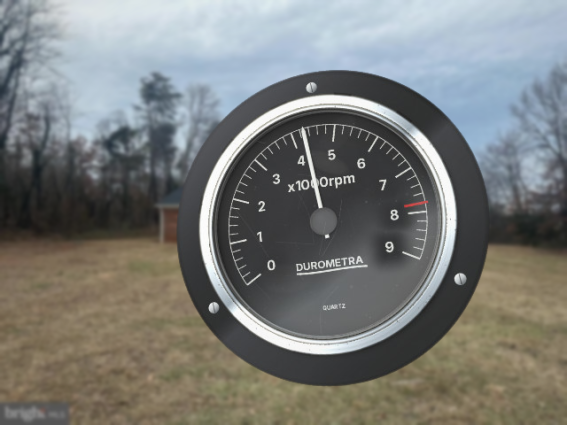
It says {"value": 4300, "unit": "rpm"}
